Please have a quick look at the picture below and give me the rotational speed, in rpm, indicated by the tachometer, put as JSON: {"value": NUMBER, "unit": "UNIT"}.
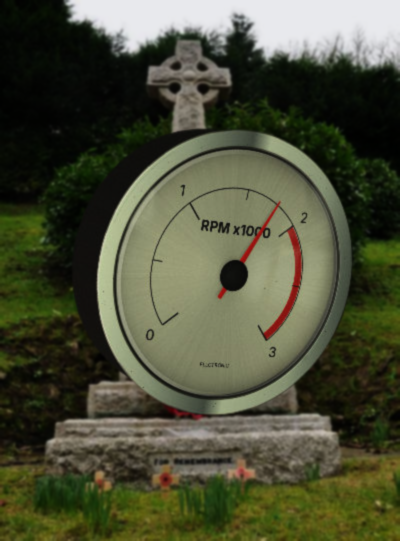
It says {"value": 1750, "unit": "rpm"}
